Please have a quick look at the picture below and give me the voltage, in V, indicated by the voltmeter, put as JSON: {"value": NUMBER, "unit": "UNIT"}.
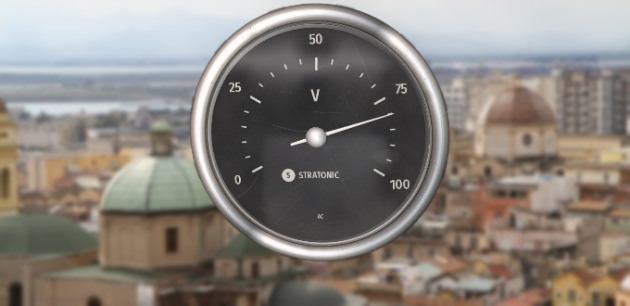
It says {"value": 80, "unit": "V"}
